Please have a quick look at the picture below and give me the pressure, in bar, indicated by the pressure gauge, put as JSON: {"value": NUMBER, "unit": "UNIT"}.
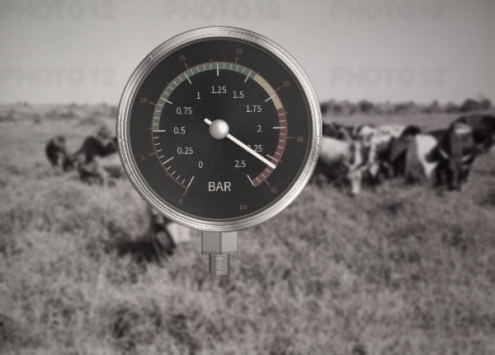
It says {"value": 2.3, "unit": "bar"}
